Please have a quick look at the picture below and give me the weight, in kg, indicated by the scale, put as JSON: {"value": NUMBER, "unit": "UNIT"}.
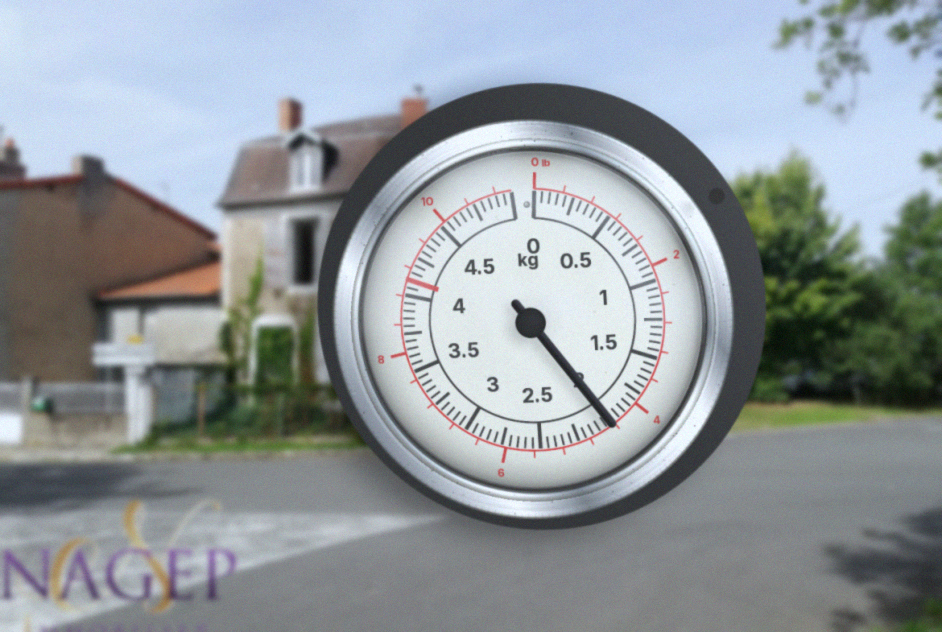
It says {"value": 2, "unit": "kg"}
